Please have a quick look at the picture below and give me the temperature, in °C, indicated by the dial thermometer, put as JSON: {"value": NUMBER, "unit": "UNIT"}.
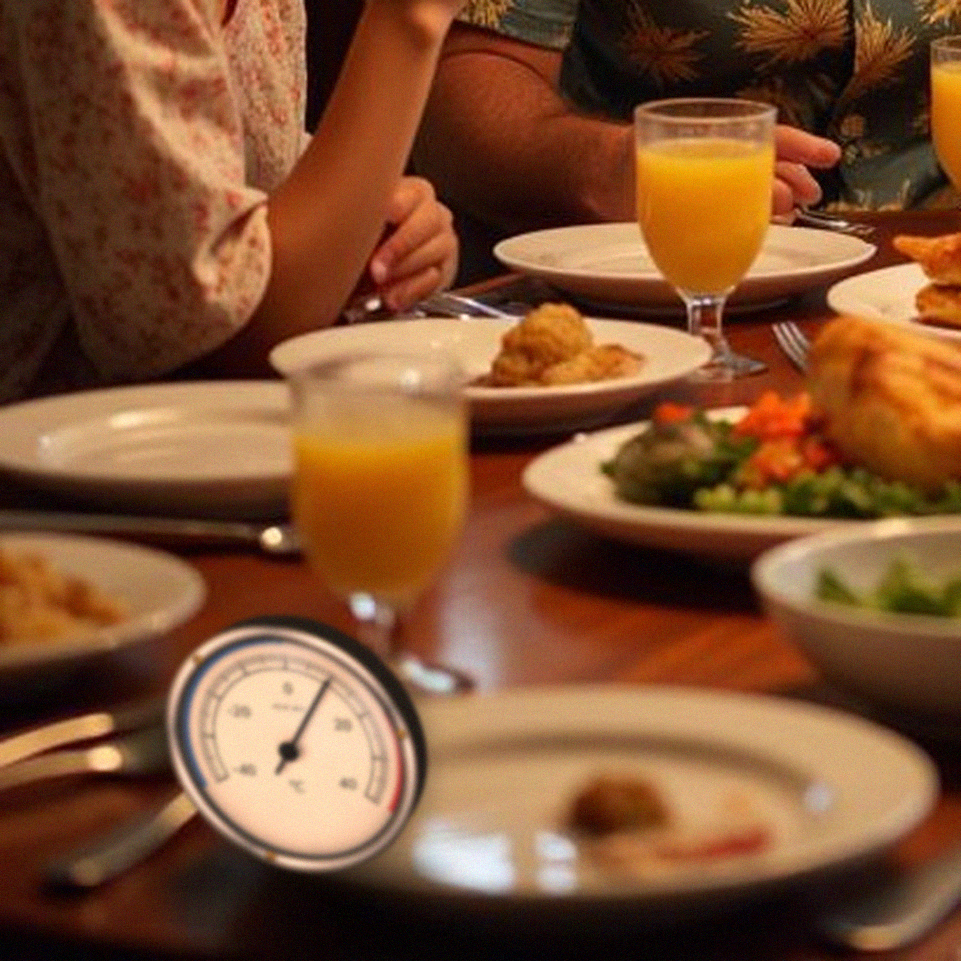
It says {"value": 10, "unit": "°C"}
